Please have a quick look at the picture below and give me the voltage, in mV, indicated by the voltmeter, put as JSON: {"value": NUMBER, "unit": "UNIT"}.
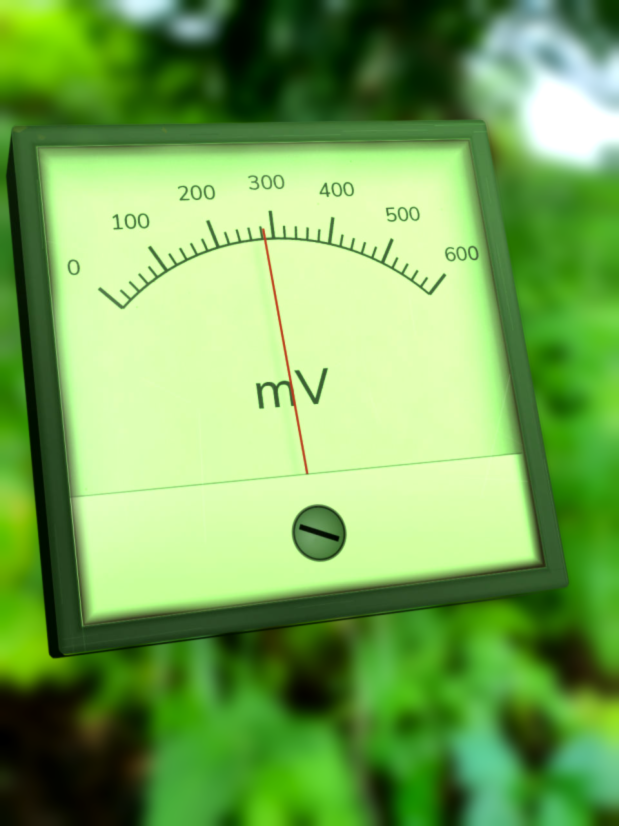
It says {"value": 280, "unit": "mV"}
